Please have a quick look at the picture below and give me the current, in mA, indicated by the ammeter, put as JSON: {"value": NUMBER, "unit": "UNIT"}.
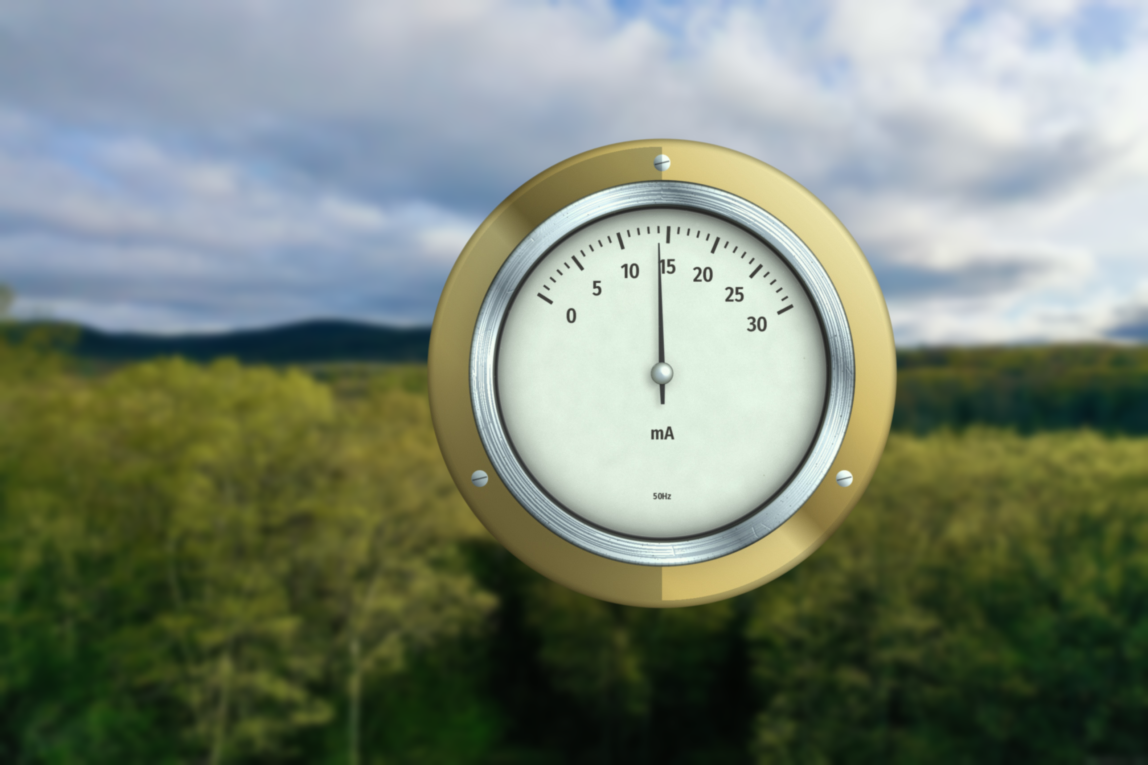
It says {"value": 14, "unit": "mA"}
